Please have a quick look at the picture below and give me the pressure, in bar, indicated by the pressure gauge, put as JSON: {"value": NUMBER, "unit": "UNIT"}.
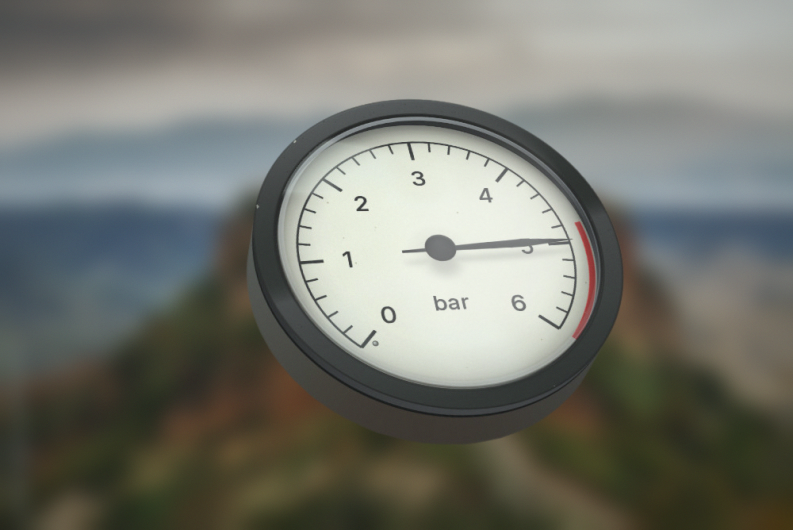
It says {"value": 5, "unit": "bar"}
